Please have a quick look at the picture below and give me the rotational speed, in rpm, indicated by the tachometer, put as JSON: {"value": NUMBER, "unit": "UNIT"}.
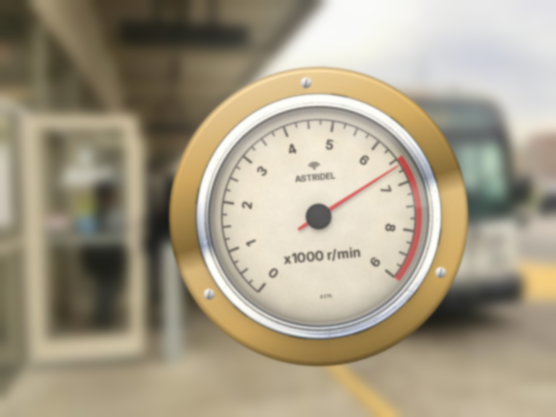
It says {"value": 6625, "unit": "rpm"}
